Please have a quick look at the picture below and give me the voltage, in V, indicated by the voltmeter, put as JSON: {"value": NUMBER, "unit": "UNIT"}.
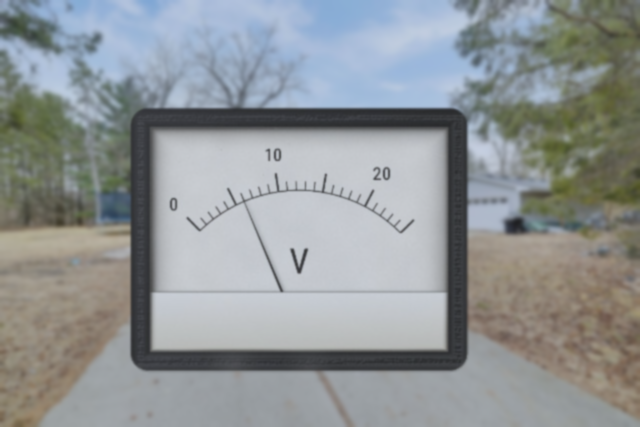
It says {"value": 6, "unit": "V"}
